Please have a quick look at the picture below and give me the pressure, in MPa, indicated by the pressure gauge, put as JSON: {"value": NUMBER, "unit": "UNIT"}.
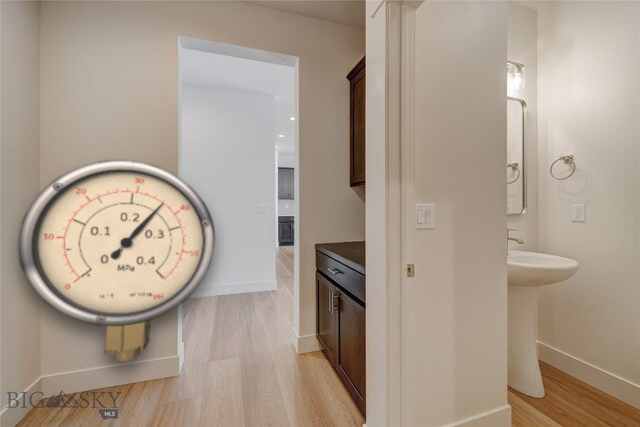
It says {"value": 0.25, "unit": "MPa"}
